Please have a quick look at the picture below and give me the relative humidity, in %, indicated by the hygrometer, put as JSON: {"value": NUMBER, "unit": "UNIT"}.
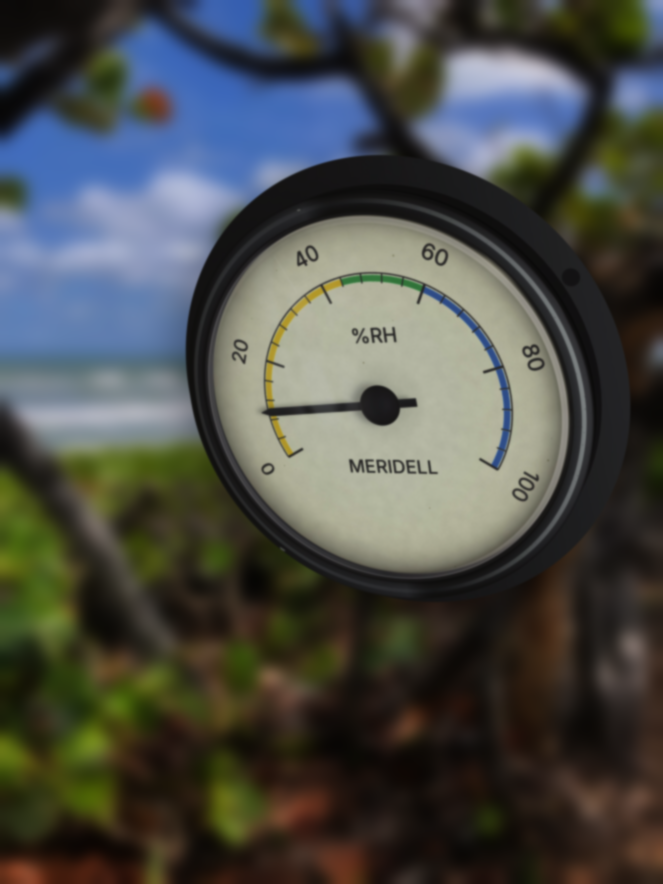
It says {"value": 10, "unit": "%"}
